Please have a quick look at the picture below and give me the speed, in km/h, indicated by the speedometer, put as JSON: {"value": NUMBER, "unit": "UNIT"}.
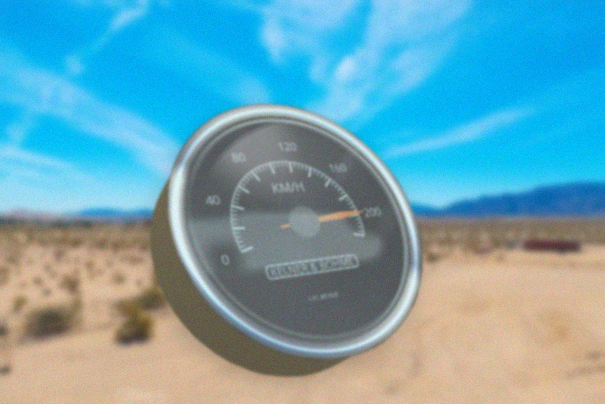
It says {"value": 200, "unit": "km/h"}
